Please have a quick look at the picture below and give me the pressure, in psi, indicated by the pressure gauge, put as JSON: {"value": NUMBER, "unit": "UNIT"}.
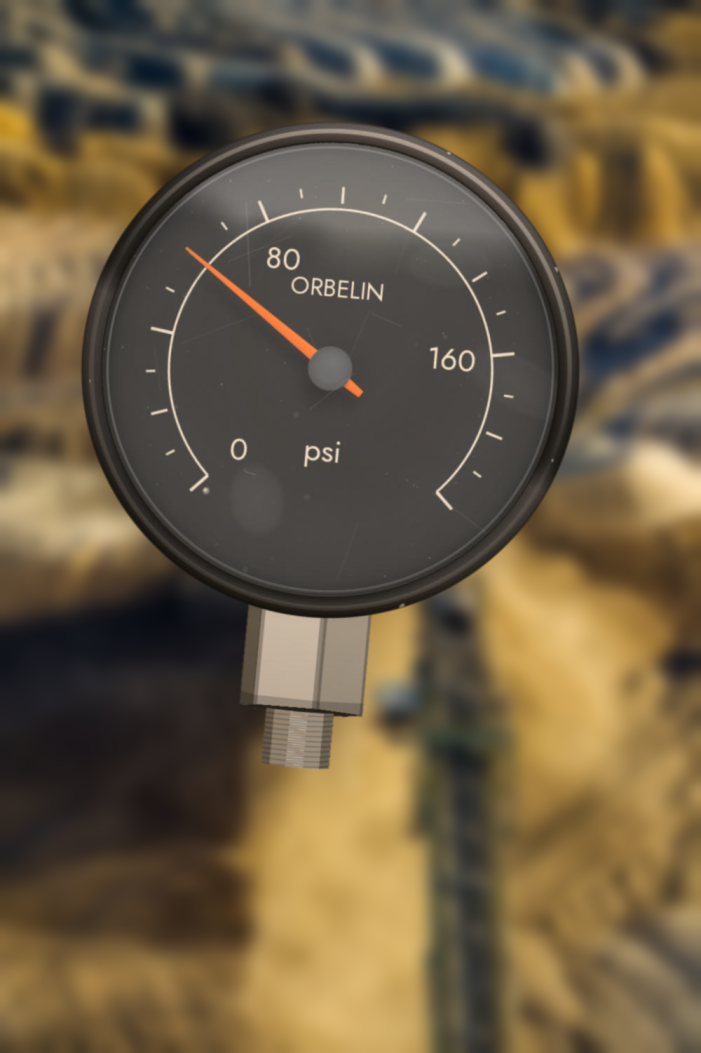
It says {"value": 60, "unit": "psi"}
